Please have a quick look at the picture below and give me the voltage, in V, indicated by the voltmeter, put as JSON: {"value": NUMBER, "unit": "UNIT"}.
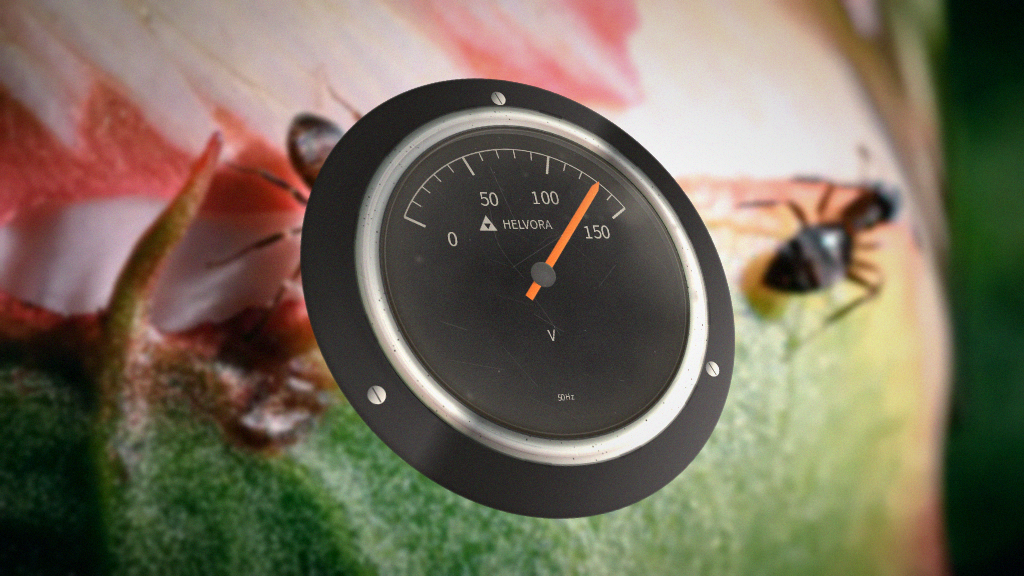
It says {"value": 130, "unit": "V"}
